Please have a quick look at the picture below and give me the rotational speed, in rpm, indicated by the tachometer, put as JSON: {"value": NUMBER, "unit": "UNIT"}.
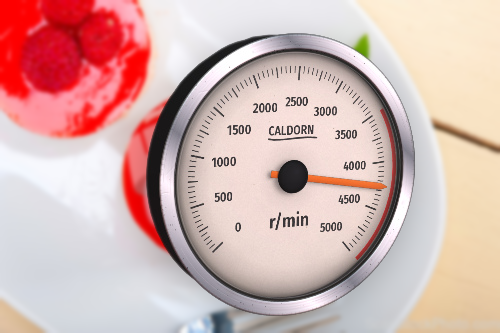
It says {"value": 4250, "unit": "rpm"}
